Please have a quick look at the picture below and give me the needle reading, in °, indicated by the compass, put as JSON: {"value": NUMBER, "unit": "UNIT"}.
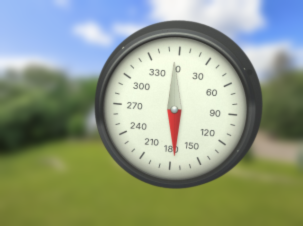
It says {"value": 175, "unit": "°"}
